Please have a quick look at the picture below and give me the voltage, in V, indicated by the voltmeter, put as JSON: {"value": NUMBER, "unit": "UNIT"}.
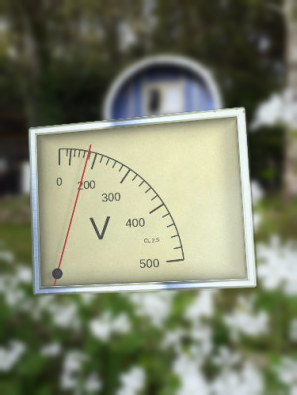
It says {"value": 180, "unit": "V"}
